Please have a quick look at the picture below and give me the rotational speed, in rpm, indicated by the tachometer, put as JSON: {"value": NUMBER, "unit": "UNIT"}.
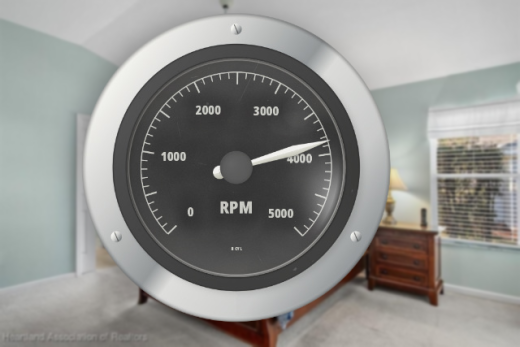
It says {"value": 3850, "unit": "rpm"}
